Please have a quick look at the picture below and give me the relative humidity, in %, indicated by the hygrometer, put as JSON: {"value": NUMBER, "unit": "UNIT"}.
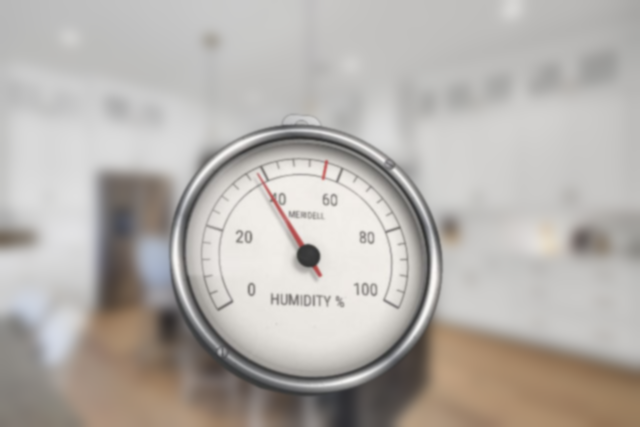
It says {"value": 38, "unit": "%"}
